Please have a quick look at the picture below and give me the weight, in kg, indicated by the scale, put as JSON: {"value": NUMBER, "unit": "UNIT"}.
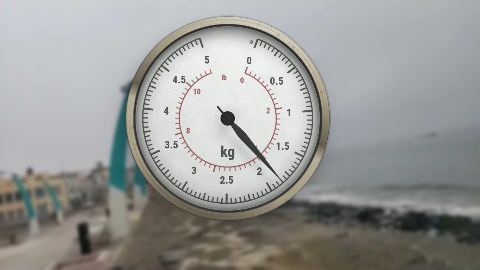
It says {"value": 1.85, "unit": "kg"}
